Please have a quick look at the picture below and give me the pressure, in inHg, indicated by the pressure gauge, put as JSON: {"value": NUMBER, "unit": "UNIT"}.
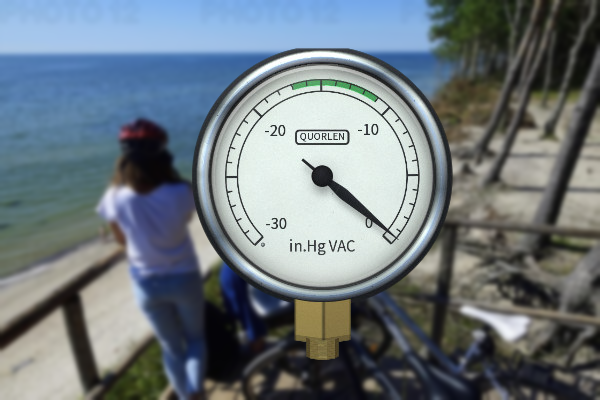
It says {"value": -0.5, "unit": "inHg"}
